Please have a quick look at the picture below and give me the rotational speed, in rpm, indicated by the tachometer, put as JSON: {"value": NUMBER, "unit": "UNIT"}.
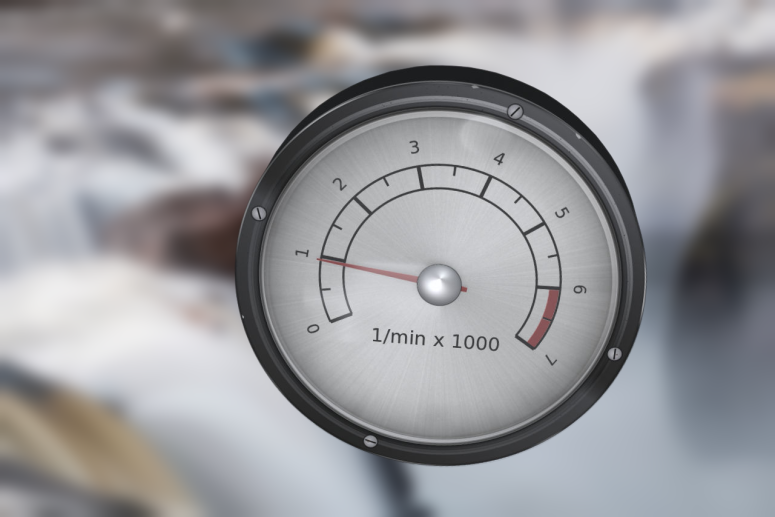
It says {"value": 1000, "unit": "rpm"}
